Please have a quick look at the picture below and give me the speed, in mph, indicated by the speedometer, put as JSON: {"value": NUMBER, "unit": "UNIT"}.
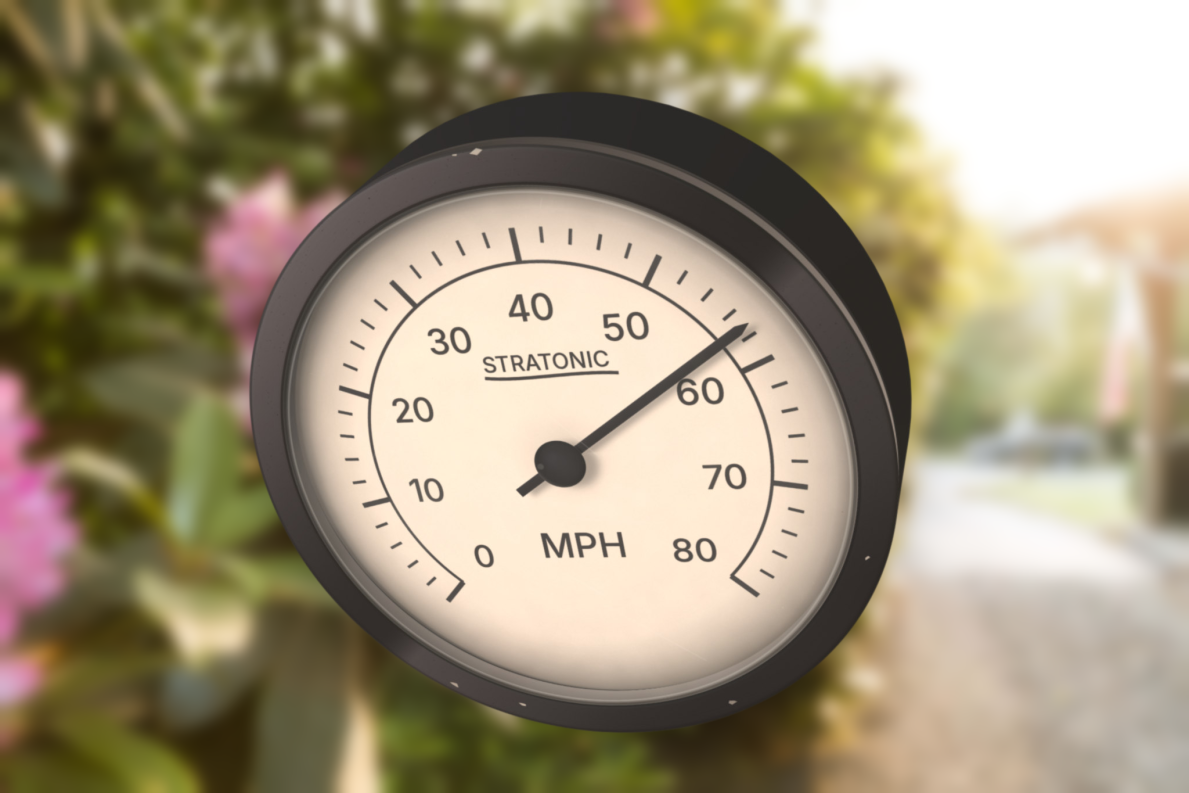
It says {"value": 57, "unit": "mph"}
